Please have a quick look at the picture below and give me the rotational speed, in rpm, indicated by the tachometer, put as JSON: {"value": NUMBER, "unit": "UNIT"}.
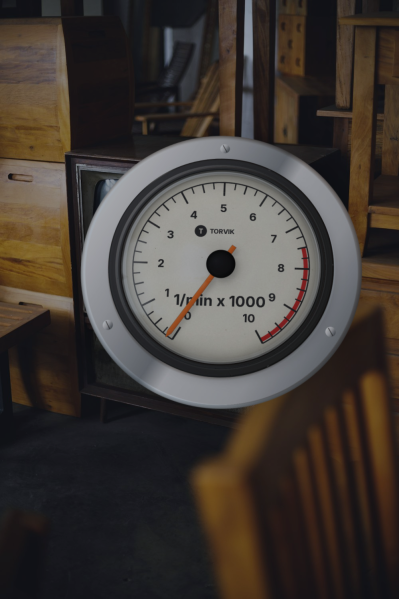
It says {"value": 125, "unit": "rpm"}
